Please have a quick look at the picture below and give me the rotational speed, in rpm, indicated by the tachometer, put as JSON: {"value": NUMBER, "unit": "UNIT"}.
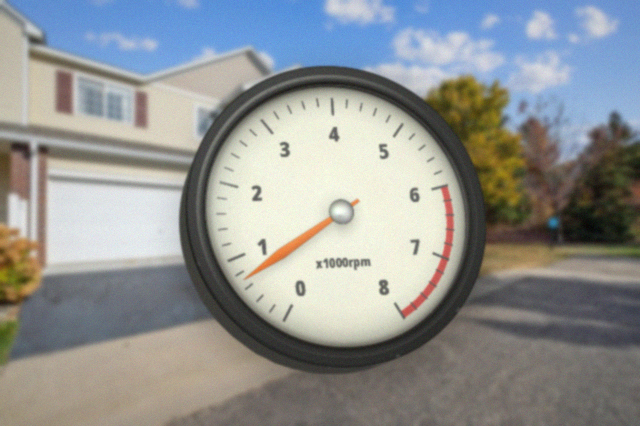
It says {"value": 700, "unit": "rpm"}
